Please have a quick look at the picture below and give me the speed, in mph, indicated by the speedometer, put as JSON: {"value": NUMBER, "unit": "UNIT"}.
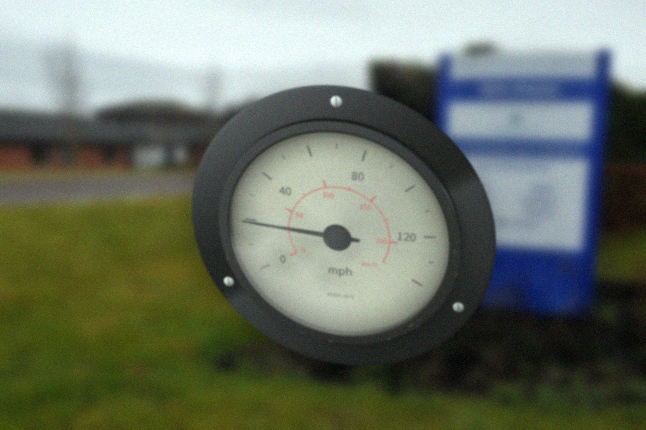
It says {"value": 20, "unit": "mph"}
